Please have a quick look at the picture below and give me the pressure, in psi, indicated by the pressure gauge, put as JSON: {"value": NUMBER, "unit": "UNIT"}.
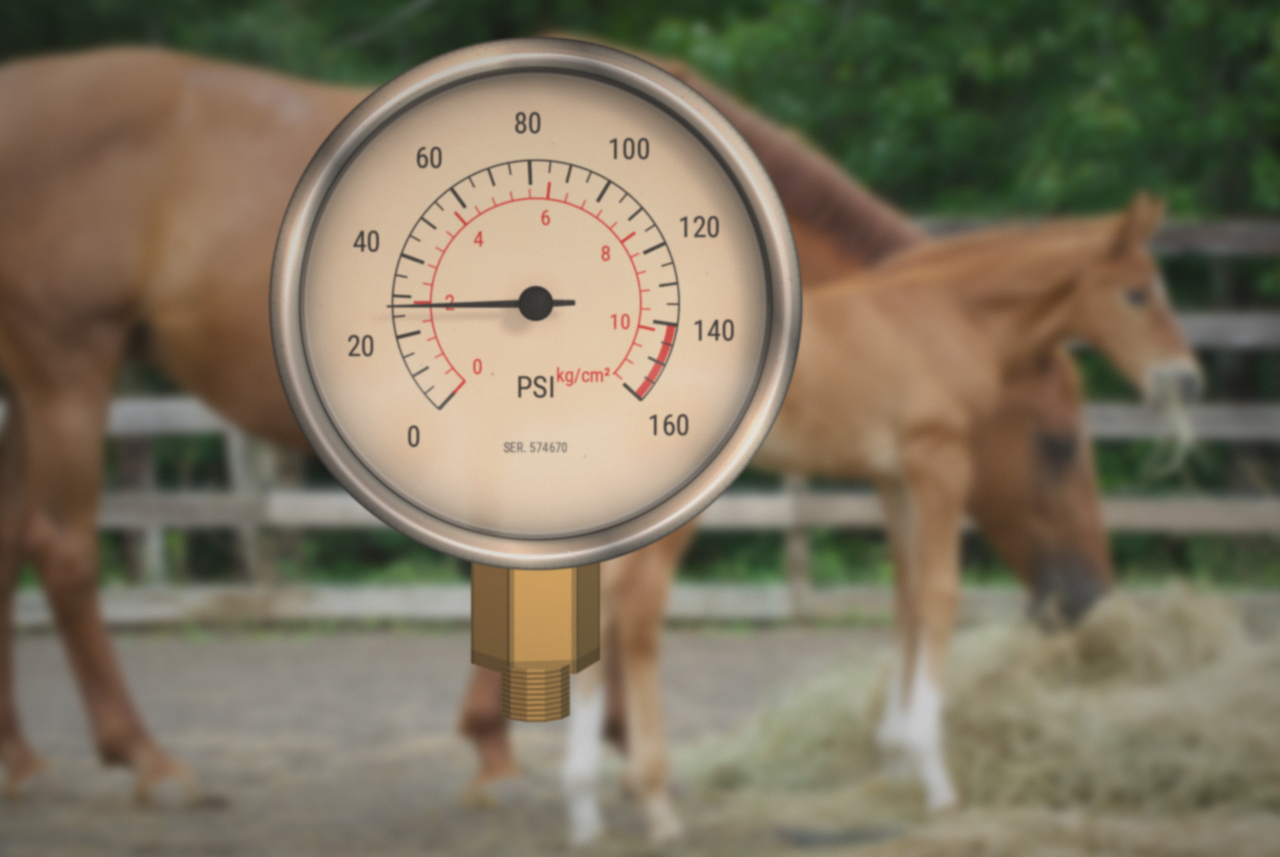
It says {"value": 27.5, "unit": "psi"}
